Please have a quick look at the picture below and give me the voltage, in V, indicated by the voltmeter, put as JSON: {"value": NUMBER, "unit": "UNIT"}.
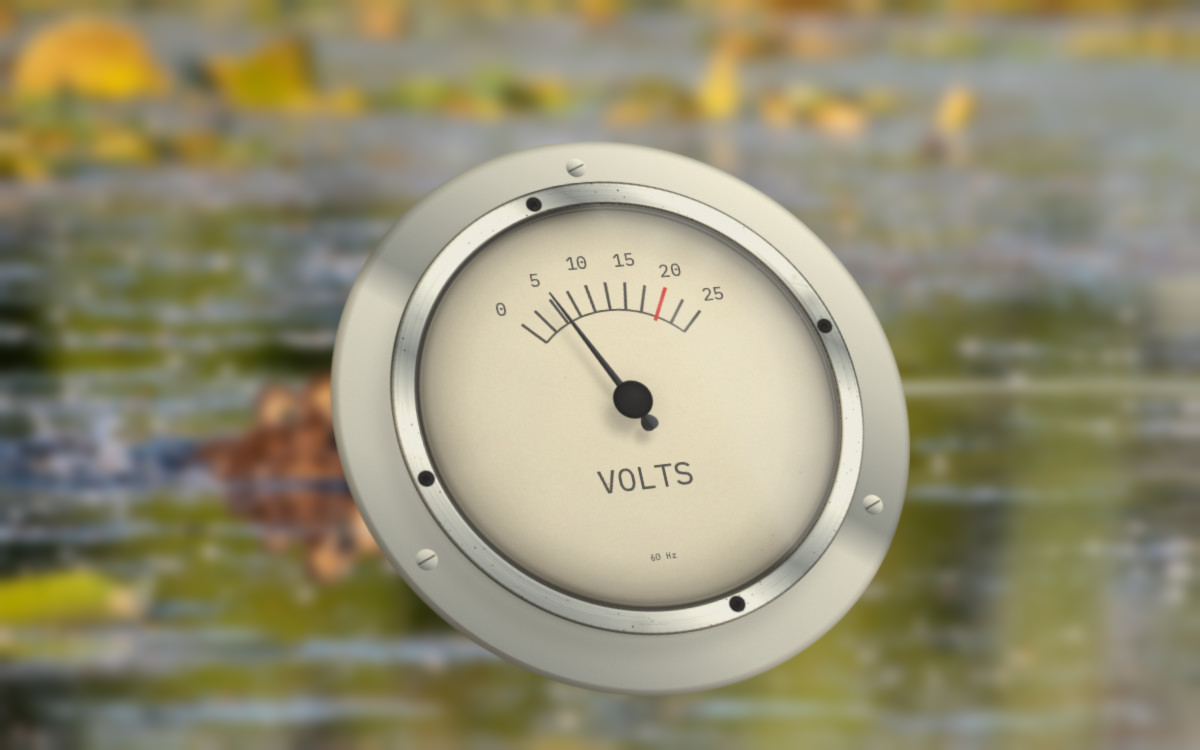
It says {"value": 5, "unit": "V"}
